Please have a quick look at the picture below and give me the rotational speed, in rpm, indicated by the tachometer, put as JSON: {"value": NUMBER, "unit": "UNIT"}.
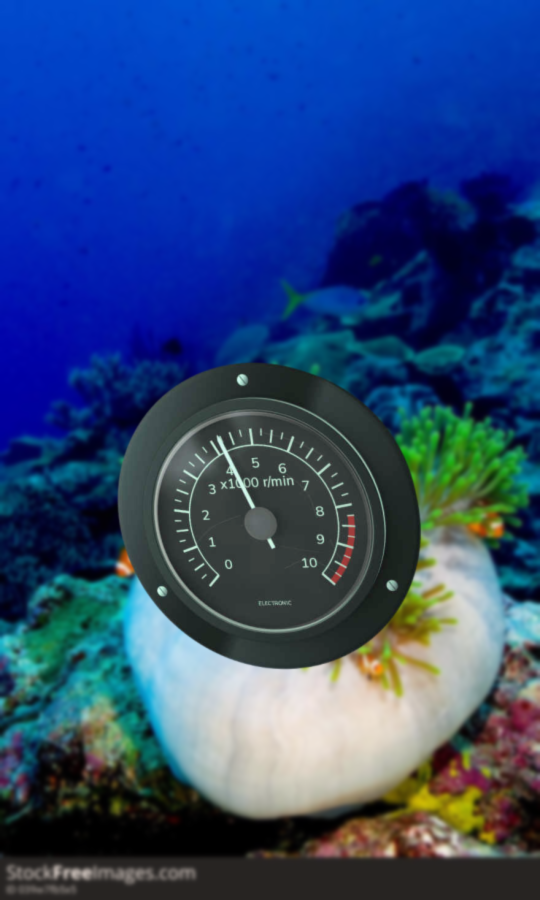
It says {"value": 4250, "unit": "rpm"}
